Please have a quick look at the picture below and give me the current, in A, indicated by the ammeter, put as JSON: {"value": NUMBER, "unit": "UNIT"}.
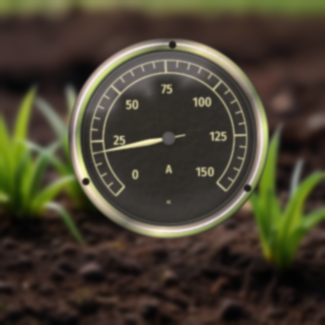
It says {"value": 20, "unit": "A"}
